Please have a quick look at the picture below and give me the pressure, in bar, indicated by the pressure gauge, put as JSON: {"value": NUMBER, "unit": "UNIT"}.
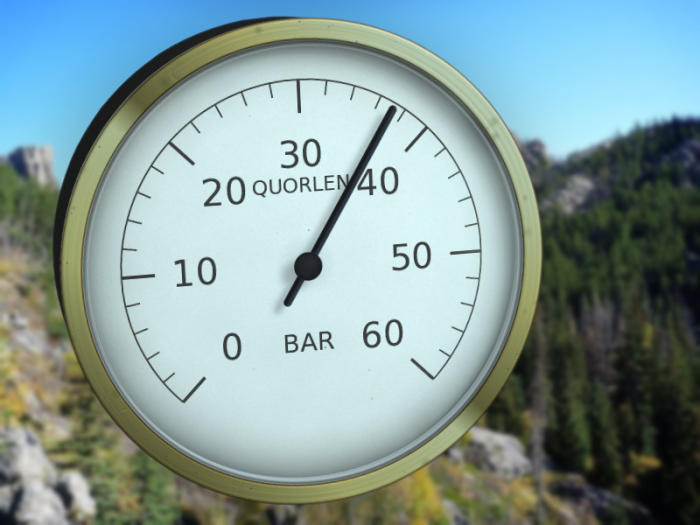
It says {"value": 37, "unit": "bar"}
